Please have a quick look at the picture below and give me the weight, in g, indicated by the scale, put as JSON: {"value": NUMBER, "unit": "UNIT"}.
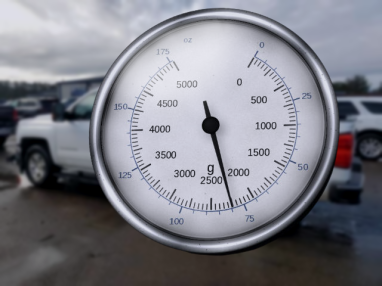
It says {"value": 2250, "unit": "g"}
